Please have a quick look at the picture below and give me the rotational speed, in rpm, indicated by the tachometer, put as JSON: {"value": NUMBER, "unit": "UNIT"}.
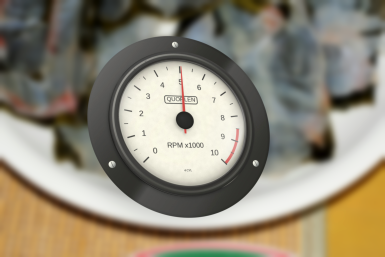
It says {"value": 5000, "unit": "rpm"}
